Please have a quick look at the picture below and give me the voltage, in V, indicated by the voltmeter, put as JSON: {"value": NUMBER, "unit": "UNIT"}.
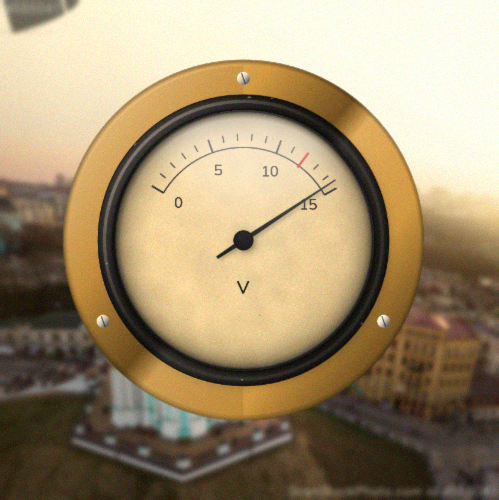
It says {"value": 14.5, "unit": "V"}
